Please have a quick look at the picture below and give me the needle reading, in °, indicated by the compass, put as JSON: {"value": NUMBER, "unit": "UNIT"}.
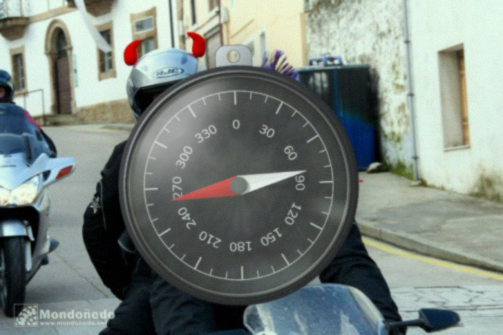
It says {"value": 260, "unit": "°"}
